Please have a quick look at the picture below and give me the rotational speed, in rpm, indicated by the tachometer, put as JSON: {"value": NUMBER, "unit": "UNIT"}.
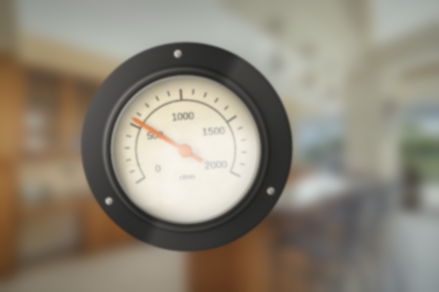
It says {"value": 550, "unit": "rpm"}
